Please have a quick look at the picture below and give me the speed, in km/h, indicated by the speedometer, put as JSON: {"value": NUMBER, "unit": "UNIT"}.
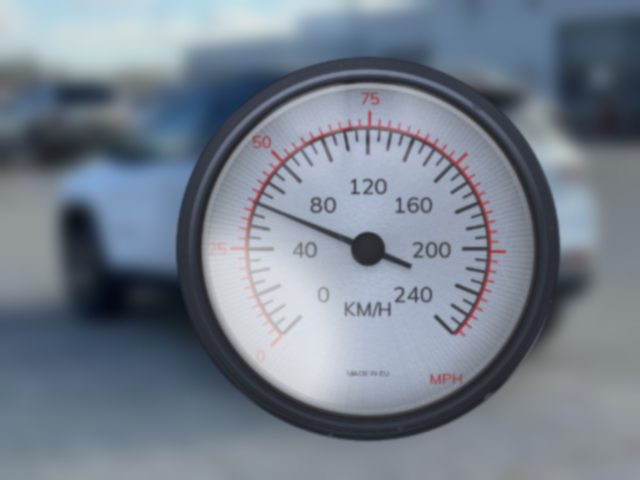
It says {"value": 60, "unit": "km/h"}
